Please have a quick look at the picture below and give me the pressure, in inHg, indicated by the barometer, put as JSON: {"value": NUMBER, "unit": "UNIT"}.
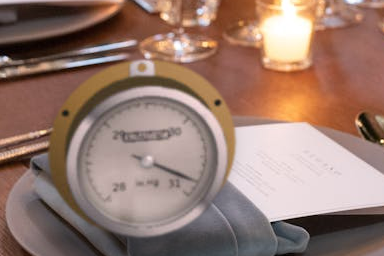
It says {"value": 30.8, "unit": "inHg"}
